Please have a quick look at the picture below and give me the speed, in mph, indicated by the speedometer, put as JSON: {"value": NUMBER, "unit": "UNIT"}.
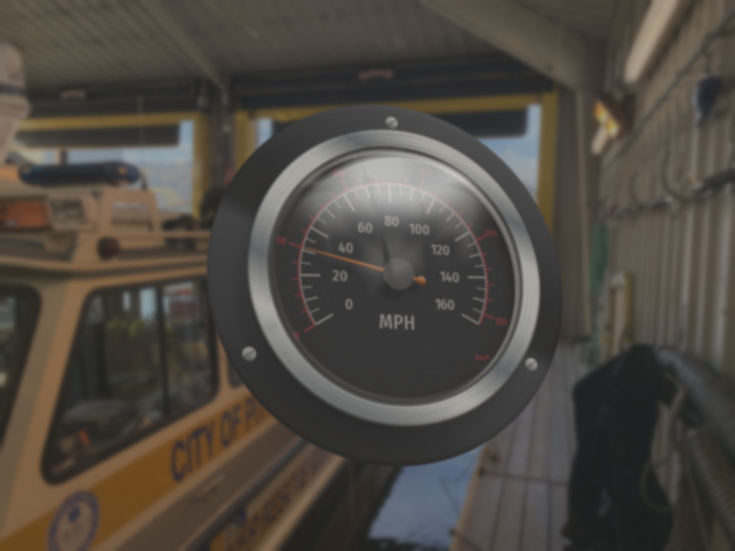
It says {"value": 30, "unit": "mph"}
